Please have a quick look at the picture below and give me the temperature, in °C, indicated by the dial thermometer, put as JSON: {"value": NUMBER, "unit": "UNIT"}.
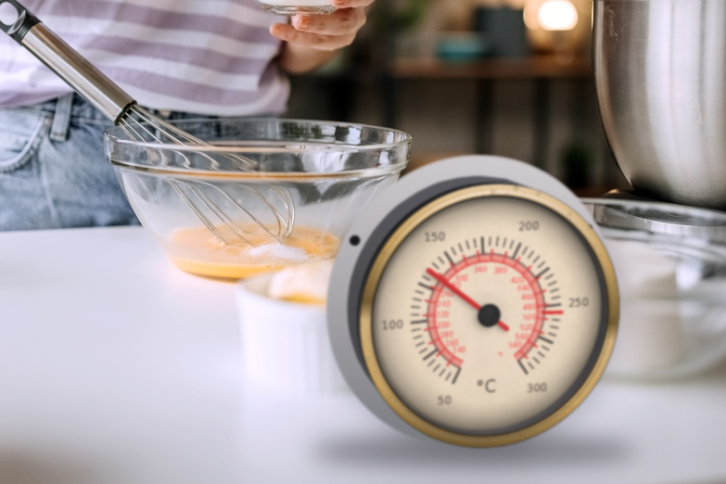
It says {"value": 135, "unit": "°C"}
